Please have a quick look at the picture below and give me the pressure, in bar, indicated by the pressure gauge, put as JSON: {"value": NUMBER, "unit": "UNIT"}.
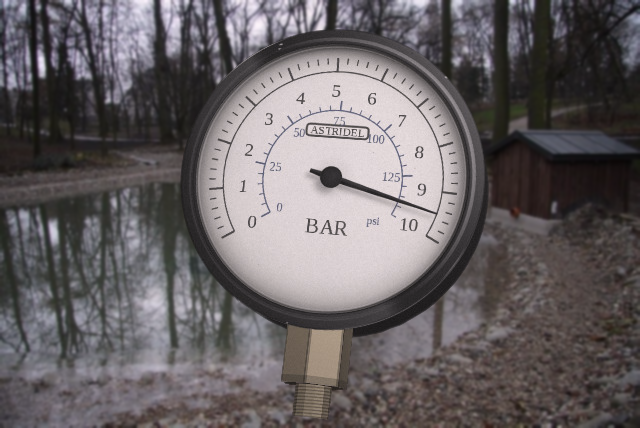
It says {"value": 9.5, "unit": "bar"}
